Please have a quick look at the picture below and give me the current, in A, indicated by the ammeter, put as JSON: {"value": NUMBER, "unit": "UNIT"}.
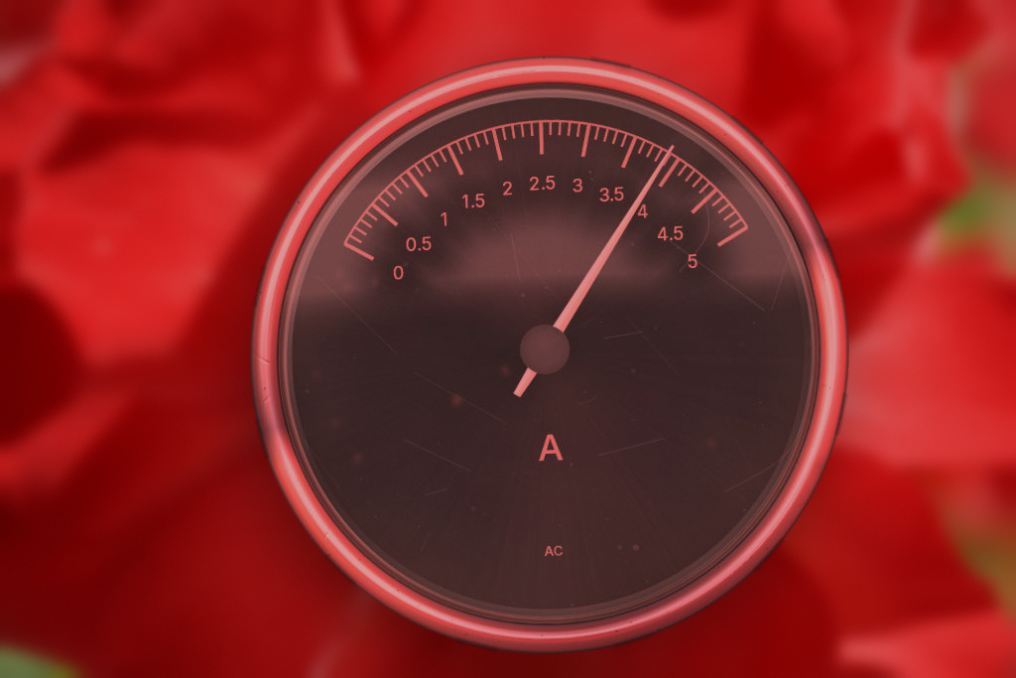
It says {"value": 3.9, "unit": "A"}
